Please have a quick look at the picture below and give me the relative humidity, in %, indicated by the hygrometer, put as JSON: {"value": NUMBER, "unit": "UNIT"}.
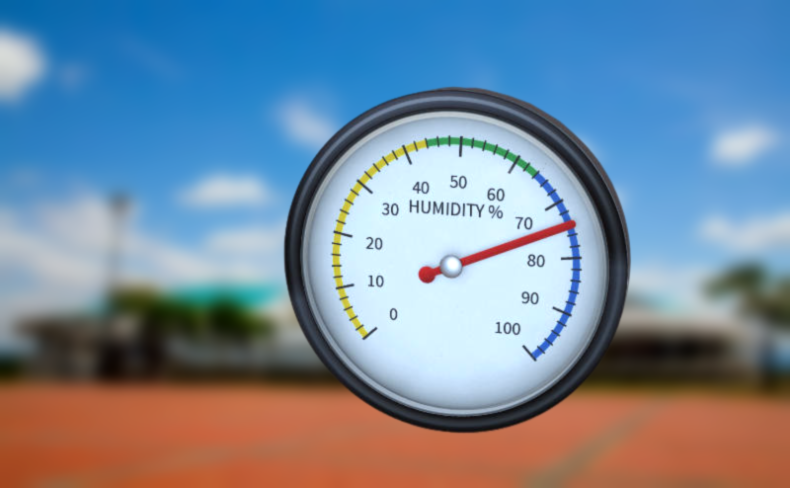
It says {"value": 74, "unit": "%"}
